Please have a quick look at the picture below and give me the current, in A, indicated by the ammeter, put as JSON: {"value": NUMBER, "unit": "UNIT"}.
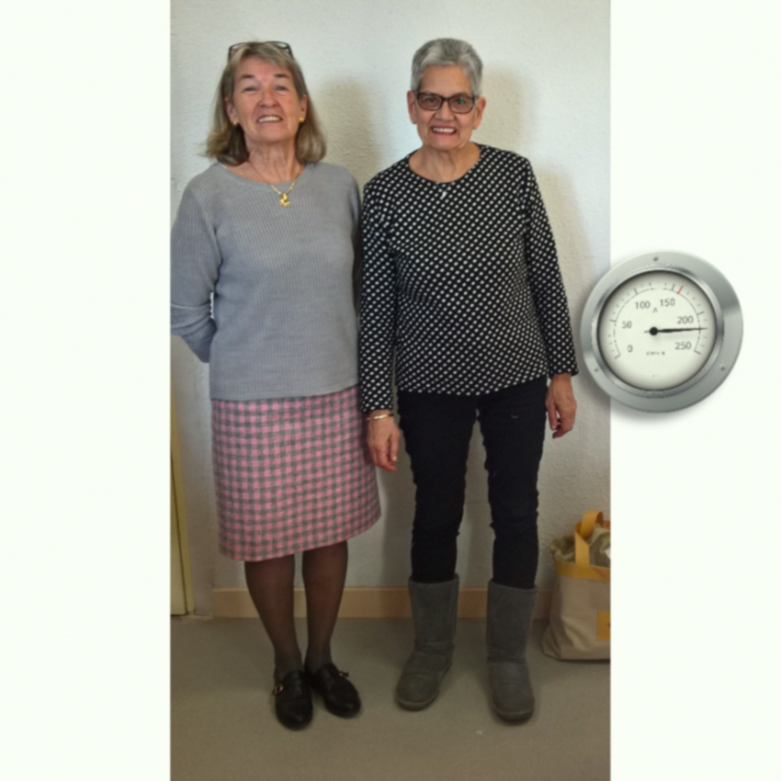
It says {"value": 220, "unit": "A"}
